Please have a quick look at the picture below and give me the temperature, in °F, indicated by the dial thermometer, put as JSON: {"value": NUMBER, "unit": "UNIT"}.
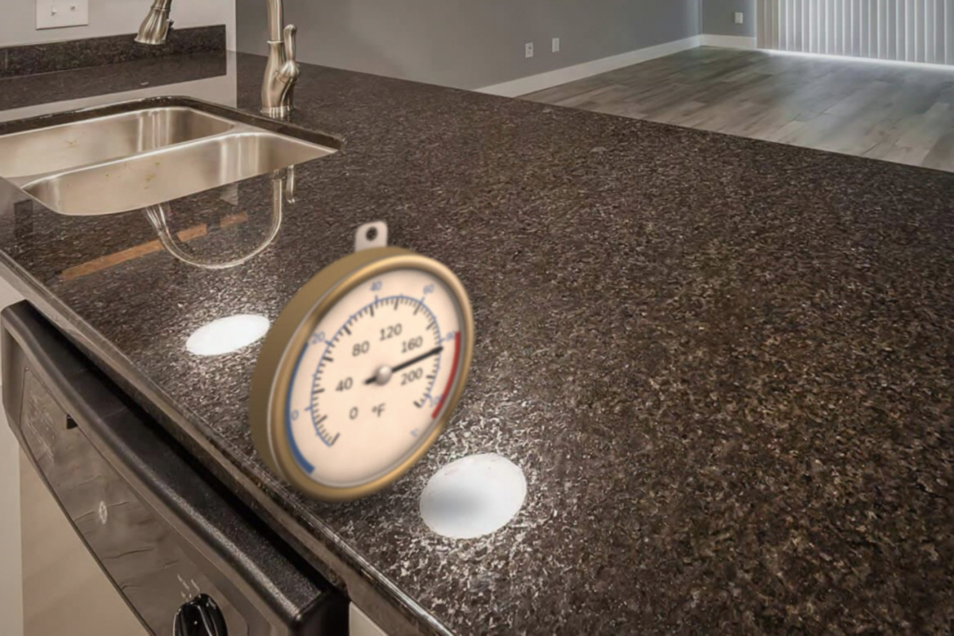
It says {"value": 180, "unit": "°F"}
